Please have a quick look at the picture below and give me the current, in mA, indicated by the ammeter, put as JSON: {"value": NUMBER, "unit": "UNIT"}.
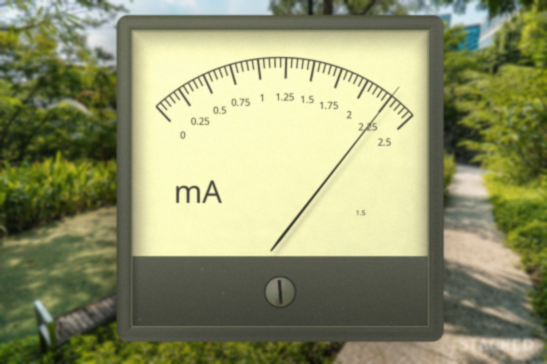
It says {"value": 2.25, "unit": "mA"}
